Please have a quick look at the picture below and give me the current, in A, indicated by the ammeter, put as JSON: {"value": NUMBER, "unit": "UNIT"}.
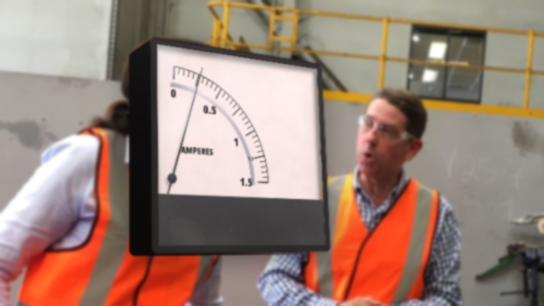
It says {"value": 0.25, "unit": "A"}
